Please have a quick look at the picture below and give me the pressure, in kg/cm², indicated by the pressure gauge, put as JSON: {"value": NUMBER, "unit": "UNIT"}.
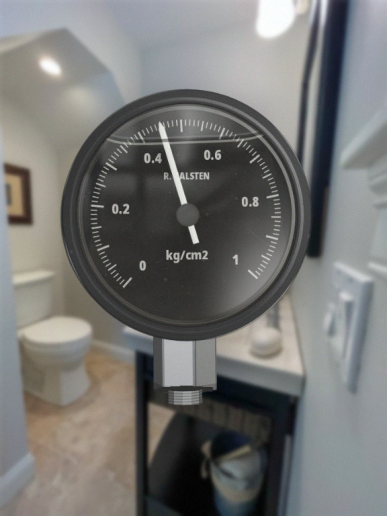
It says {"value": 0.45, "unit": "kg/cm²"}
